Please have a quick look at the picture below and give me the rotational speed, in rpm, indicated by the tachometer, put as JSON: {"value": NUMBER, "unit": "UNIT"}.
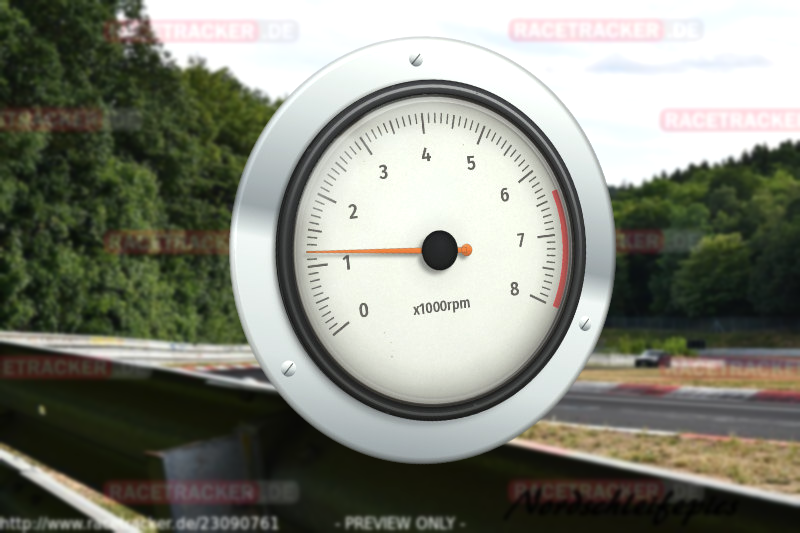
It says {"value": 1200, "unit": "rpm"}
